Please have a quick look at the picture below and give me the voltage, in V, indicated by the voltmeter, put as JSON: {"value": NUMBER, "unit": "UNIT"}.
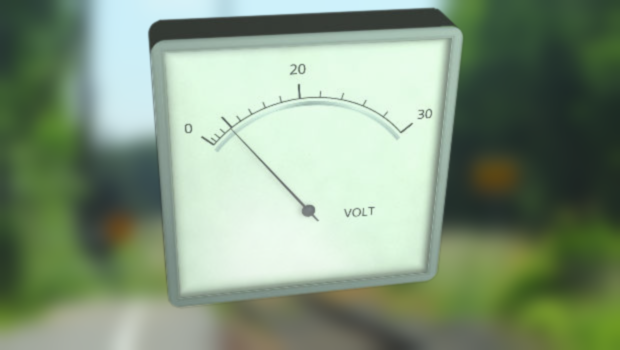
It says {"value": 10, "unit": "V"}
